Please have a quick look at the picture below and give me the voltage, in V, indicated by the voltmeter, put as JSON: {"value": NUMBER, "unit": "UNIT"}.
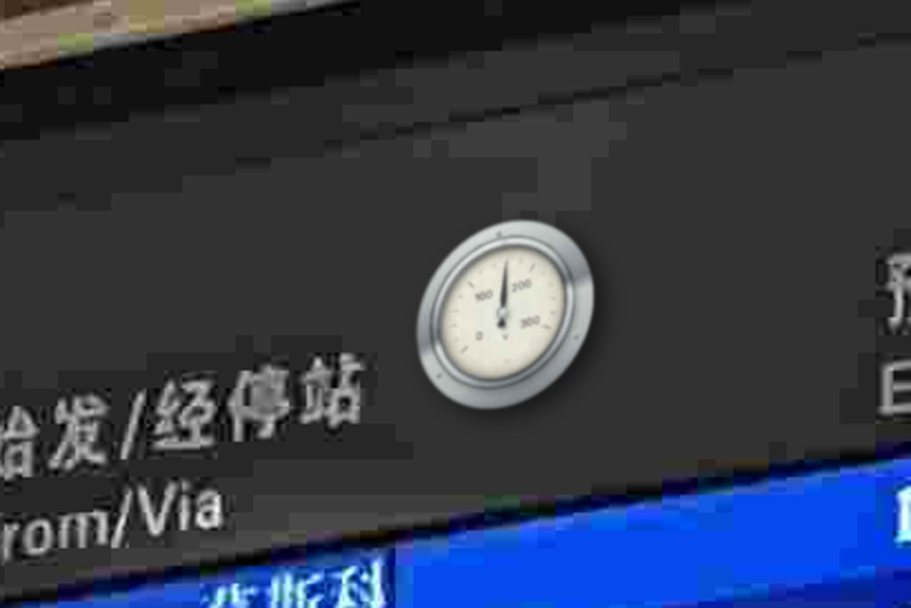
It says {"value": 160, "unit": "V"}
